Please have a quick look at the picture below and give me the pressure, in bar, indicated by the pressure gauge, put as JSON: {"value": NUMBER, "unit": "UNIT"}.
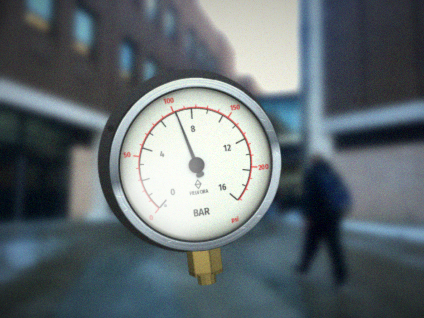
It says {"value": 7, "unit": "bar"}
